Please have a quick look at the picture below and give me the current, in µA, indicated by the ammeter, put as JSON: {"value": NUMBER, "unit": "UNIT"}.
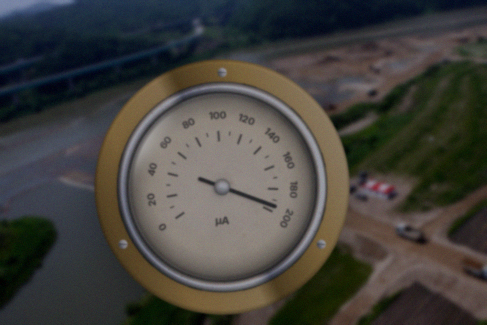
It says {"value": 195, "unit": "µA"}
